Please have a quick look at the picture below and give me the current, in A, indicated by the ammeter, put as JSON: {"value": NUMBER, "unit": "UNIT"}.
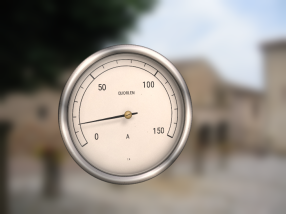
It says {"value": 15, "unit": "A"}
